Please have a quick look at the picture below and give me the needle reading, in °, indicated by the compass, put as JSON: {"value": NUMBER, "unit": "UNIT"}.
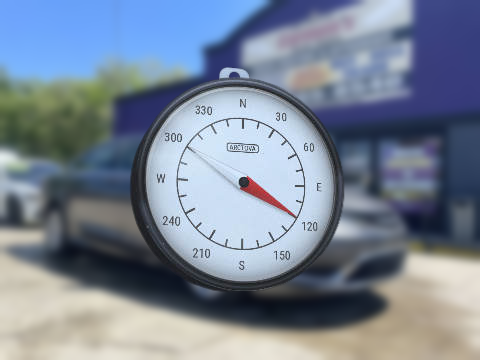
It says {"value": 120, "unit": "°"}
